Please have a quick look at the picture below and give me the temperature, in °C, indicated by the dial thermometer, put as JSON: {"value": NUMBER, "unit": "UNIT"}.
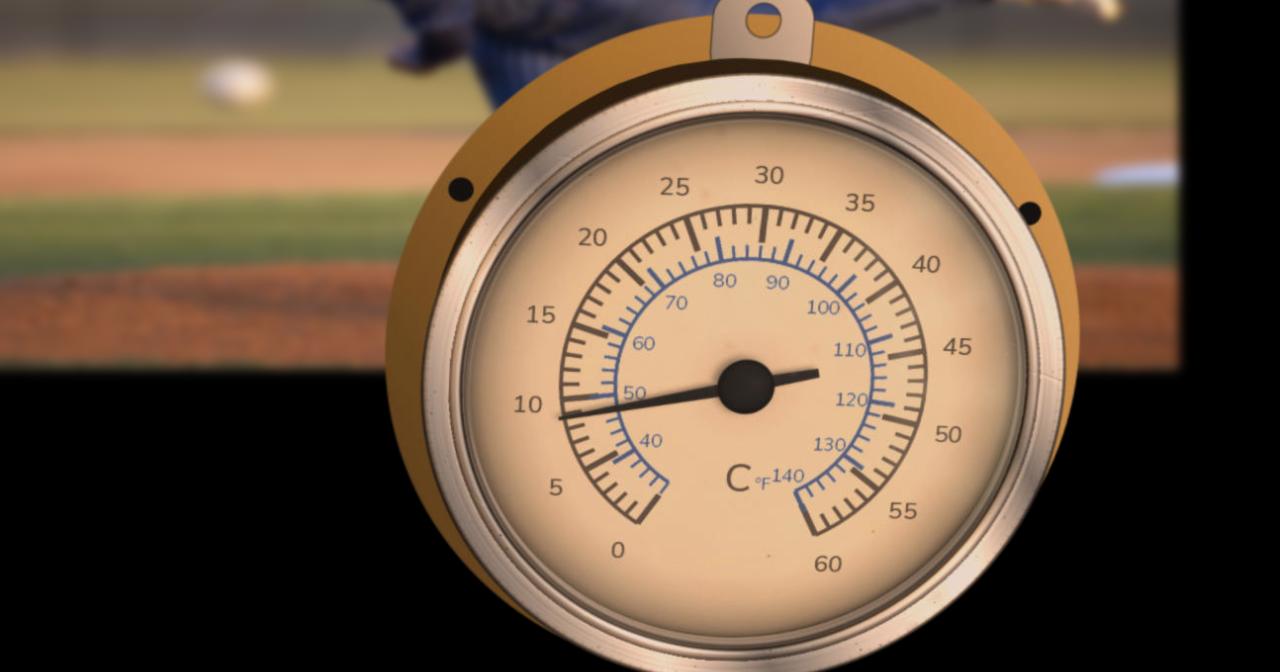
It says {"value": 9, "unit": "°C"}
